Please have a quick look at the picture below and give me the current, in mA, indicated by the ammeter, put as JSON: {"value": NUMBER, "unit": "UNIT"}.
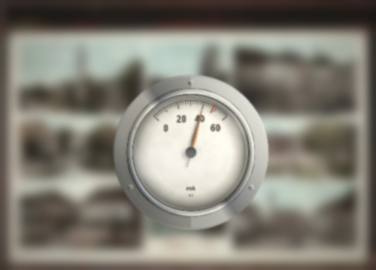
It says {"value": 40, "unit": "mA"}
